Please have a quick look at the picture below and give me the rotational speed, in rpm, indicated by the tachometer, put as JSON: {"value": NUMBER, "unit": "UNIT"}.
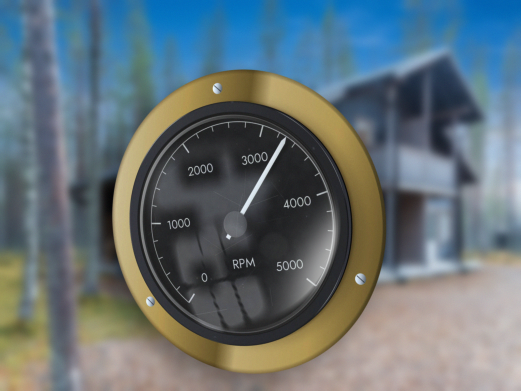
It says {"value": 3300, "unit": "rpm"}
